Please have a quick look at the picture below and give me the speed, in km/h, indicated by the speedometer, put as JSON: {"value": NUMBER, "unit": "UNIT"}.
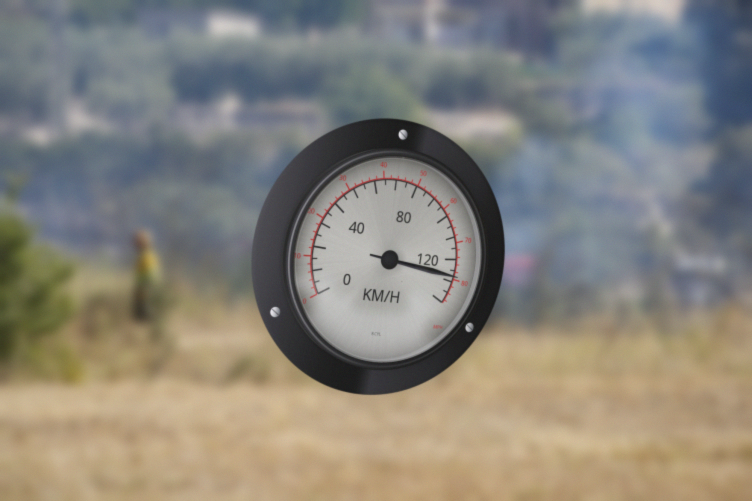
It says {"value": 127.5, "unit": "km/h"}
